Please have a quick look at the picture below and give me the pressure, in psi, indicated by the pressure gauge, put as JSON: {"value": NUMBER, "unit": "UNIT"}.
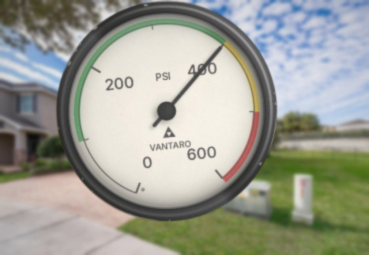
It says {"value": 400, "unit": "psi"}
